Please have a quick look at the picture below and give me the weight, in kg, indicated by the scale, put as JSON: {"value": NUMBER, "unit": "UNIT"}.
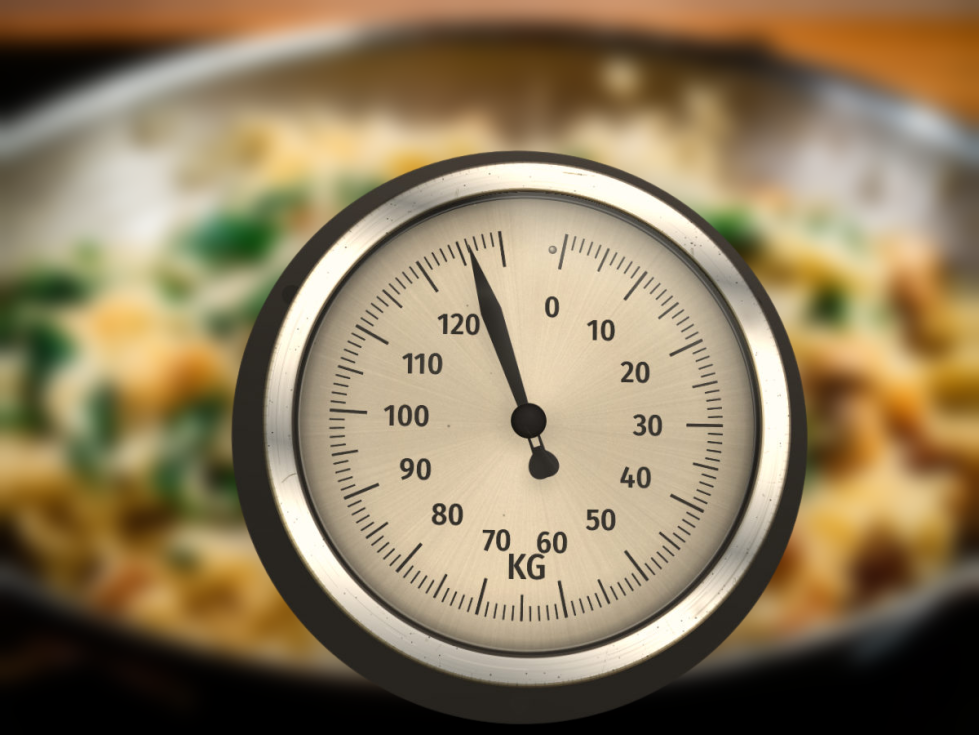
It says {"value": 126, "unit": "kg"}
